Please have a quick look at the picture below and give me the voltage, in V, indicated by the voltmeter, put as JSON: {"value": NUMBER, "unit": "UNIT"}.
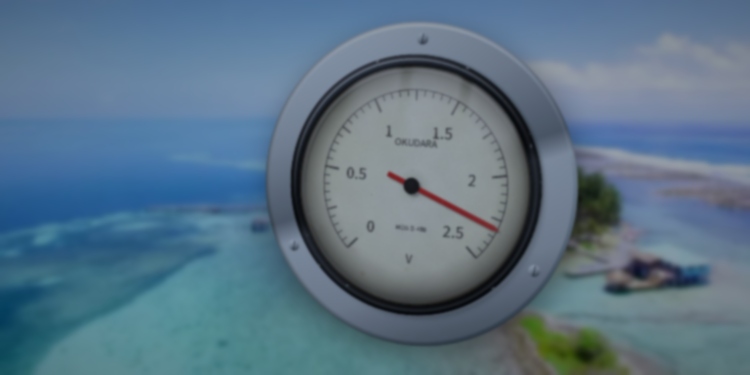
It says {"value": 2.3, "unit": "V"}
